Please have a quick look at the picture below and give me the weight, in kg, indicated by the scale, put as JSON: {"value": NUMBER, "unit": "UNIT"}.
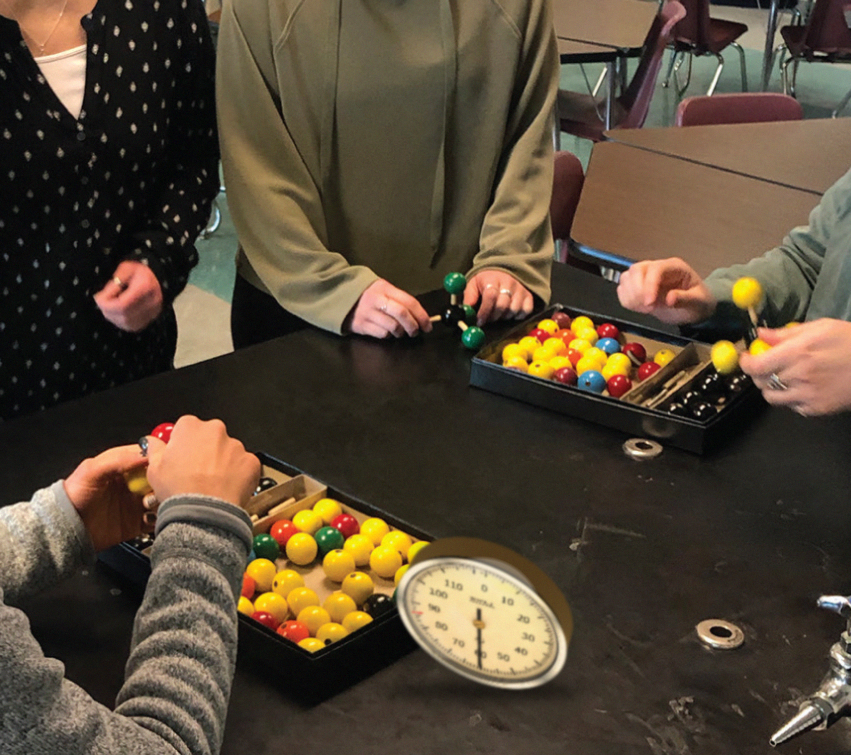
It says {"value": 60, "unit": "kg"}
